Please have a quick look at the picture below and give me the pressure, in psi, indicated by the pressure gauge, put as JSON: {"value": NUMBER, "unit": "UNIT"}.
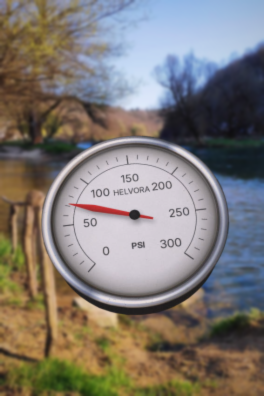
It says {"value": 70, "unit": "psi"}
